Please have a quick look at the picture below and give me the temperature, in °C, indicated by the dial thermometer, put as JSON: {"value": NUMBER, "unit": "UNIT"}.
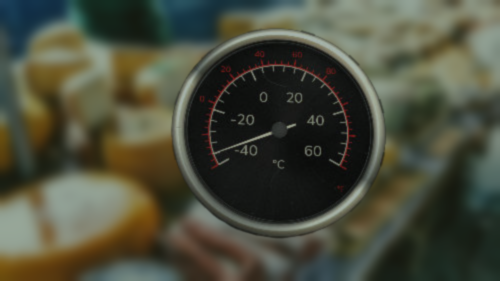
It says {"value": -36, "unit": "°C"}
